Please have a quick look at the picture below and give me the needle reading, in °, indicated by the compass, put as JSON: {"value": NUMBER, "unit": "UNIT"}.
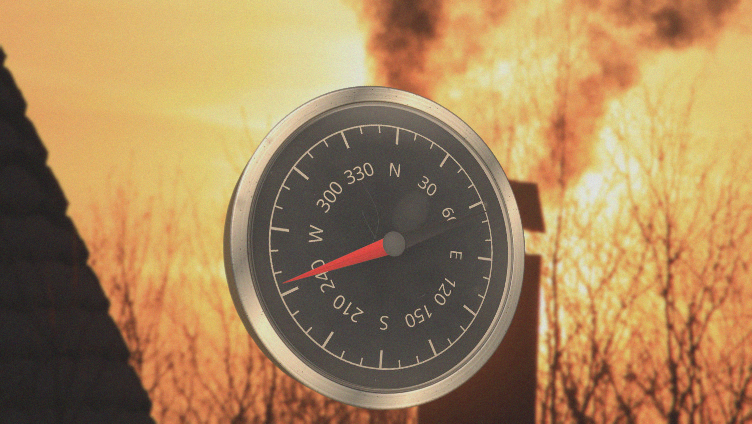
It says {"value": 245, "unit": "°"}
